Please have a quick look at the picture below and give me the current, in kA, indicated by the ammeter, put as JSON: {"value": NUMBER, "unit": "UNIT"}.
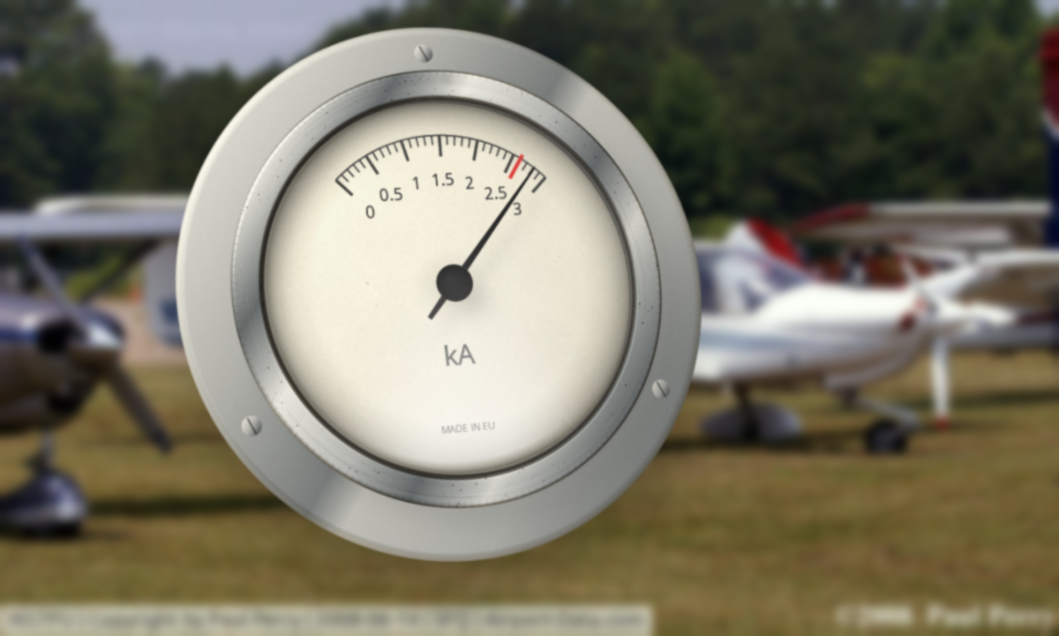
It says {"value": 2.8, "unit": "kA"}
